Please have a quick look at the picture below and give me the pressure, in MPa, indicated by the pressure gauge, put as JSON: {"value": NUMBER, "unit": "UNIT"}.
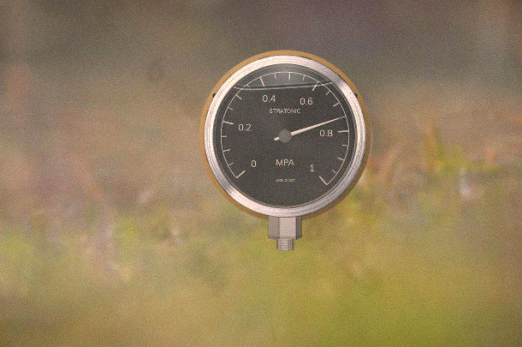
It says {"value": 0.75, "unit": "MPa"}
